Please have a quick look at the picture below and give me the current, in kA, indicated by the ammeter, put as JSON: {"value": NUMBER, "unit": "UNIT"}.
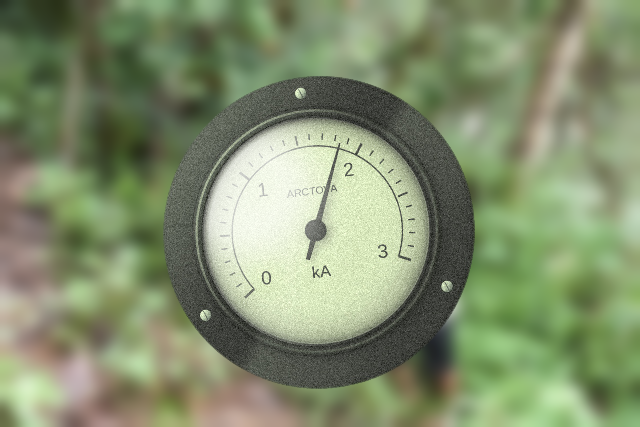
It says {"value": 1.85, "unit": "kA"}
